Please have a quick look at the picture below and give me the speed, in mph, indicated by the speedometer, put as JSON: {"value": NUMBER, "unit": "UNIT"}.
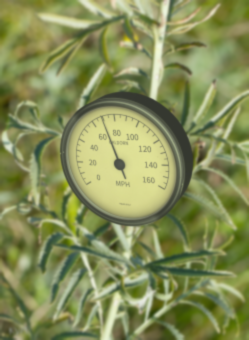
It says {"value": 70, "unit": "mph"}
